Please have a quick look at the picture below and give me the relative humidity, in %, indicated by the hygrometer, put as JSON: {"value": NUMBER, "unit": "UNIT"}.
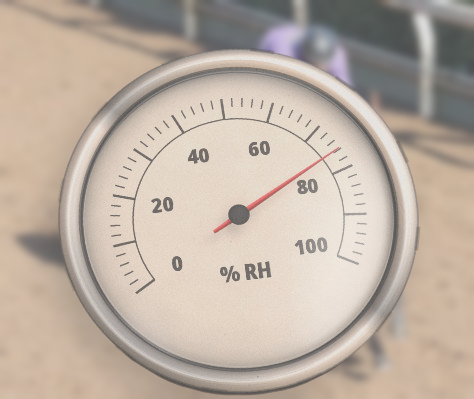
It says {"value": 76, "unit": "%"}
